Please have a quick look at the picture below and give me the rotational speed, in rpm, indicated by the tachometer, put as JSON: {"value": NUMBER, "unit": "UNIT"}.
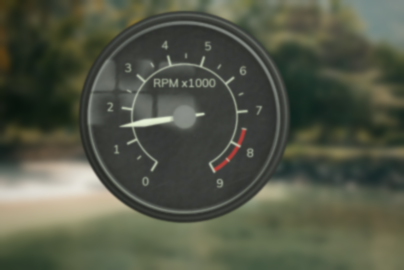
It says {"value": 1500, "unit": "rpm"}
